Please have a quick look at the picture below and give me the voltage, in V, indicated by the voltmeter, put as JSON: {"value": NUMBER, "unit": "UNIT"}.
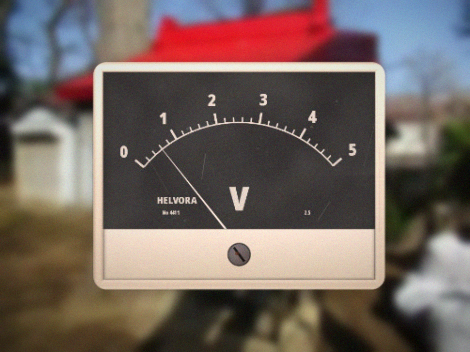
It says {"value": 0.6, "unit": "V"}
